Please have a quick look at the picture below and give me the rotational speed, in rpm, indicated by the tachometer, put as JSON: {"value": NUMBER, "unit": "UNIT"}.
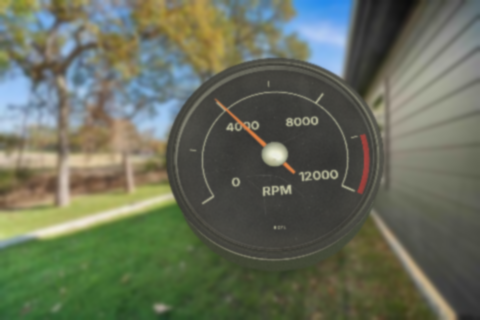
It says {"value": 4000, "unit": "rpm"}
